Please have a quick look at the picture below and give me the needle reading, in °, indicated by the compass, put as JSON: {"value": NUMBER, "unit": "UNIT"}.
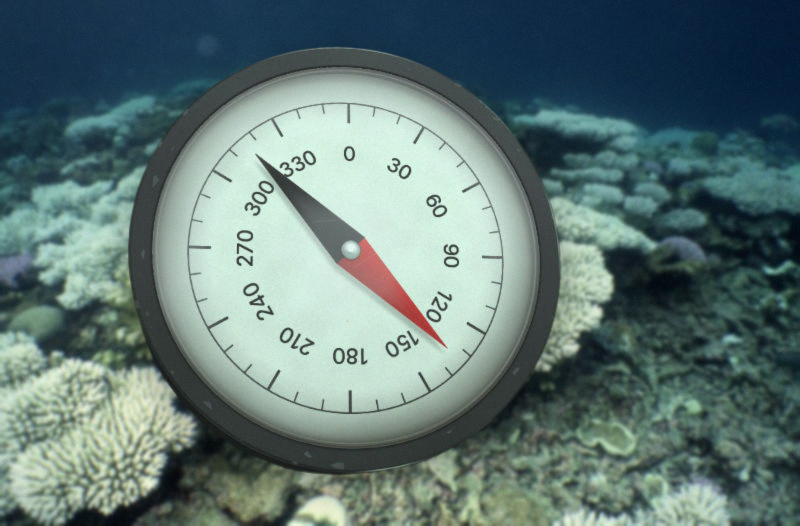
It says {"value": 135, "unit": "°"}
